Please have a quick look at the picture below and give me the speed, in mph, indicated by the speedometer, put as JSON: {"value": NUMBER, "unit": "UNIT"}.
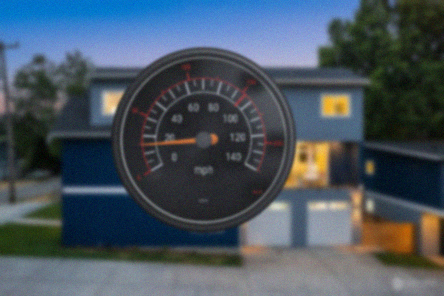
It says {"value": 15, "unit": "mph"}
